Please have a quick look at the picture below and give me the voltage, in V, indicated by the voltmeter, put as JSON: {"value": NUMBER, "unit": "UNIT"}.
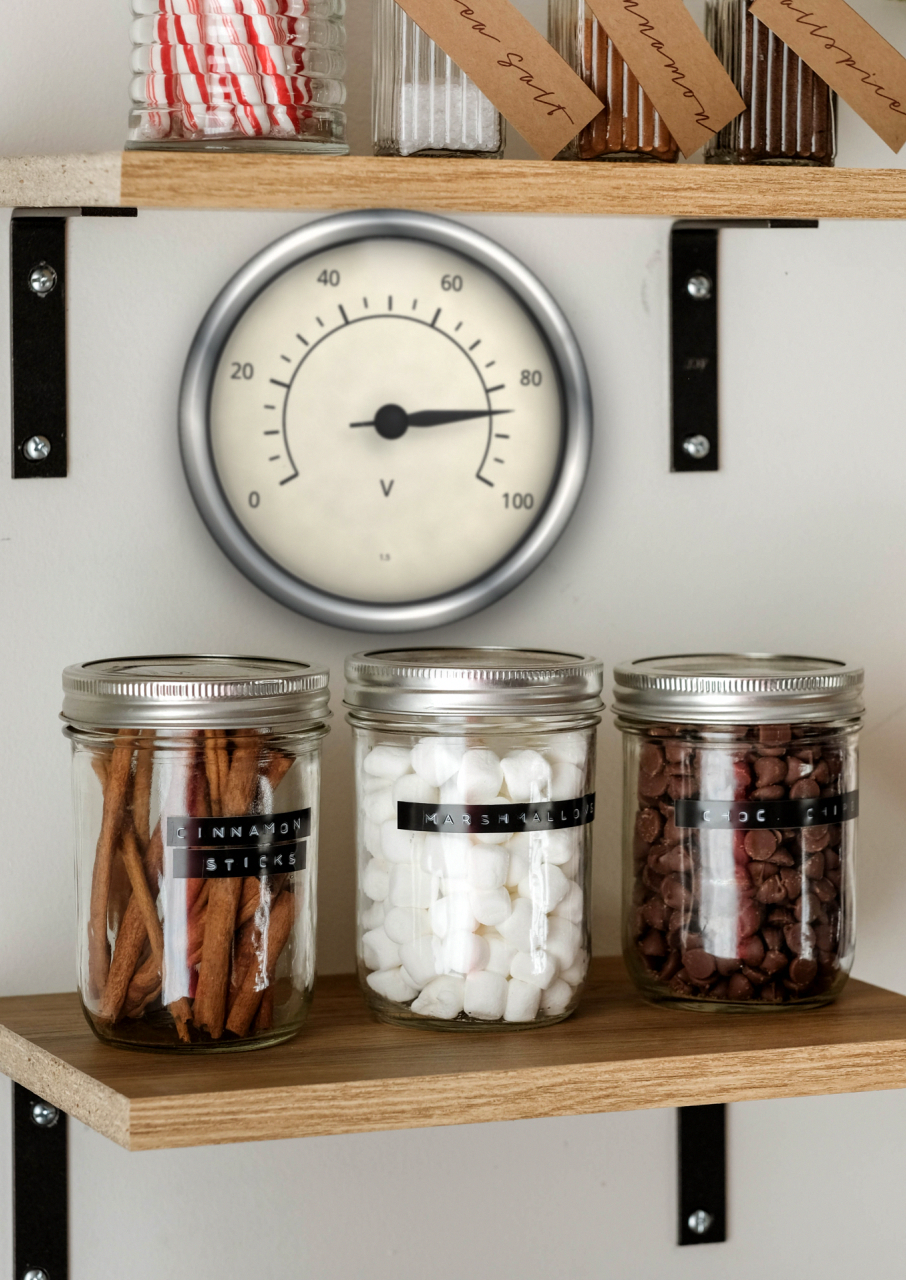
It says {"value": 85, "unit": "V"}
